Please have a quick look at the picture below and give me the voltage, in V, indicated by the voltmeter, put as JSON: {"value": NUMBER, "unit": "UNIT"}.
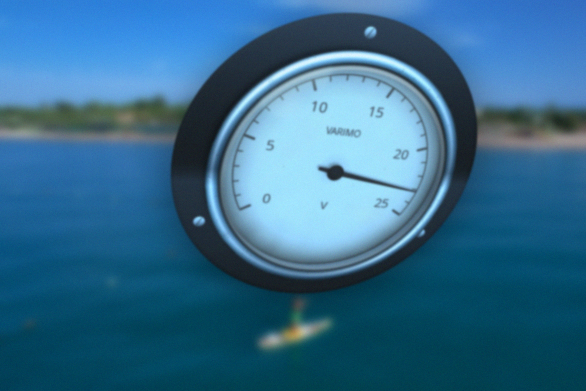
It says {"value": 23, "unit": "V"}
